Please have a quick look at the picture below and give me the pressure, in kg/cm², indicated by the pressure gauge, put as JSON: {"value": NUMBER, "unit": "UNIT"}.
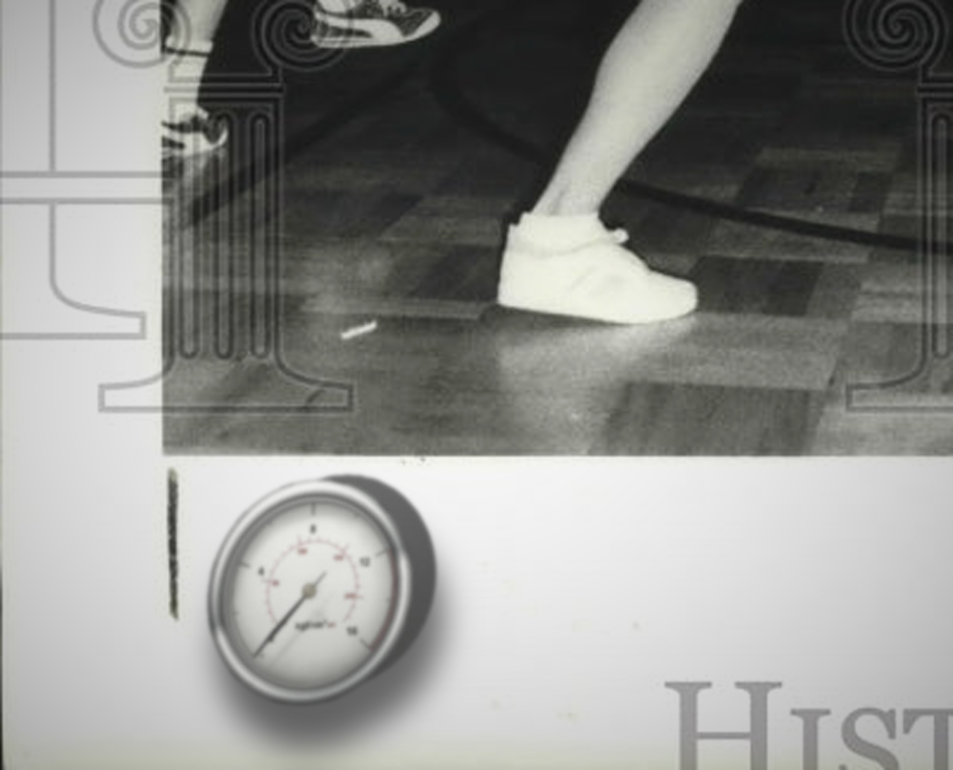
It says {"value": 0, "unit": "kg/cm²"}
